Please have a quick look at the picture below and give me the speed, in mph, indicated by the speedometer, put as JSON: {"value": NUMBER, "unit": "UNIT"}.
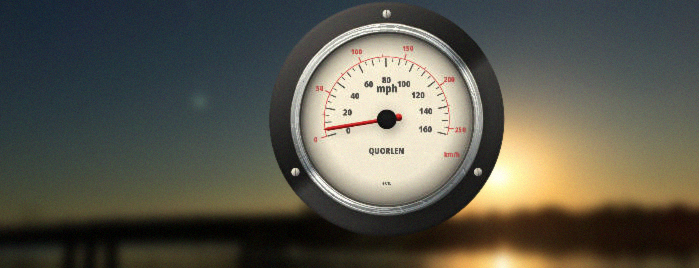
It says {"value": 5, "unit": "mph"}
